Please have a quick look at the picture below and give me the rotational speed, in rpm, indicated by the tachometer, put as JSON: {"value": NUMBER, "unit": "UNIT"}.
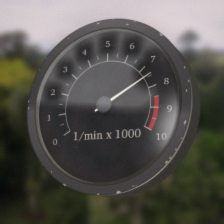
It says {"value": 7500, "unit": "rpm"}
